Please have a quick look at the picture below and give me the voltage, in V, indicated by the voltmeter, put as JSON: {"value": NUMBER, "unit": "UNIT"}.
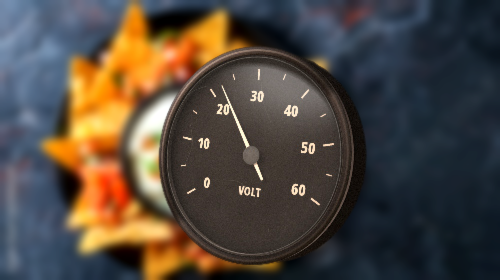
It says {"value": 22.5, "unit": "V"}
